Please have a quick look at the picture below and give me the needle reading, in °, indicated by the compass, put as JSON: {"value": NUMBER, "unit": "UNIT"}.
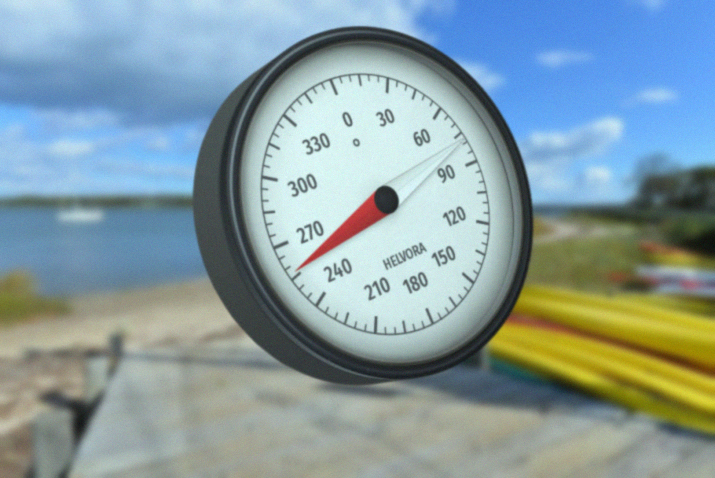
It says {"value": 257.5, "unit": "°"}
